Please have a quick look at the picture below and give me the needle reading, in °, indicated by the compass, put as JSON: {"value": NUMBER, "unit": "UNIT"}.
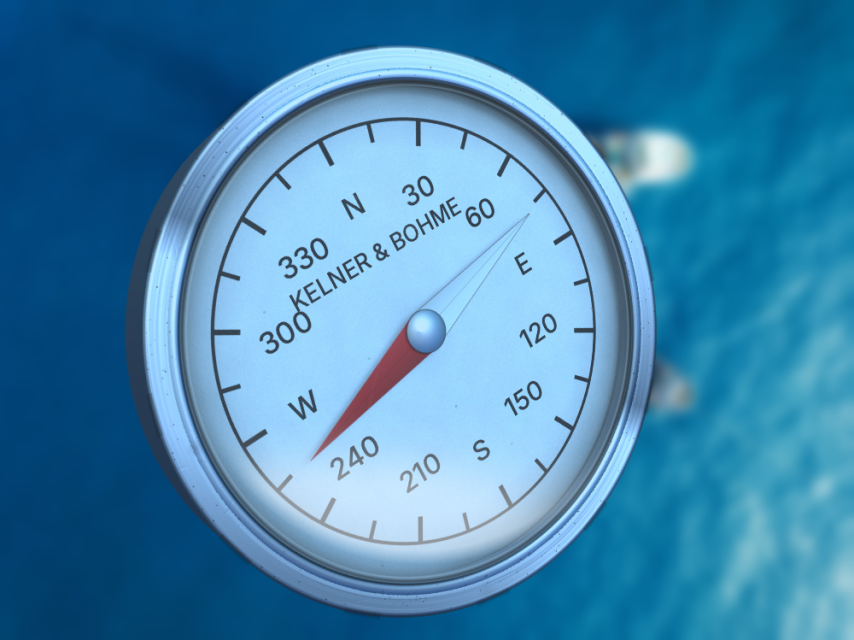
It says {"value": 255, "unit": "°"}
